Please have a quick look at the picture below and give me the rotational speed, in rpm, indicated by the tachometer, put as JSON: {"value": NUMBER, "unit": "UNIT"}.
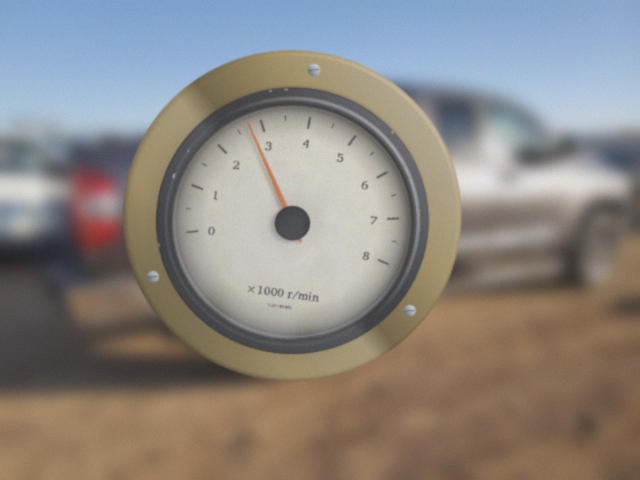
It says {"value": 2750, "unit": "rpm"}
